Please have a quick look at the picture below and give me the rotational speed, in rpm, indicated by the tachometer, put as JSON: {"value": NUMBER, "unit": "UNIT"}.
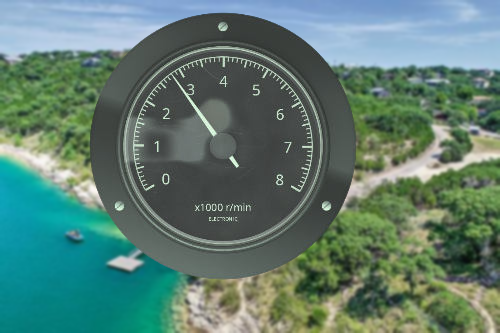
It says {"value": 2800, "unit": "rpm"}
